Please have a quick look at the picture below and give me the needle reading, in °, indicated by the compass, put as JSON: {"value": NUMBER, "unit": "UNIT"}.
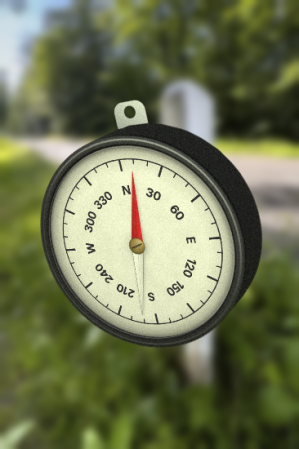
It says {"value": 10, "unit": "°"}
